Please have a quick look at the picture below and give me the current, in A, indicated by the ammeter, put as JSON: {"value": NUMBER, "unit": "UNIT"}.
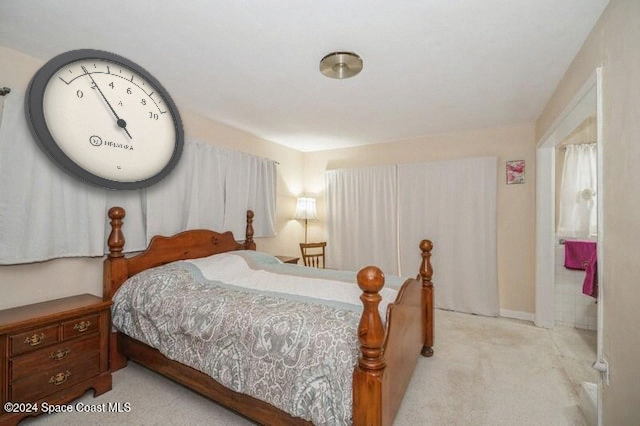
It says {"value": 2, "unit": "A"}
